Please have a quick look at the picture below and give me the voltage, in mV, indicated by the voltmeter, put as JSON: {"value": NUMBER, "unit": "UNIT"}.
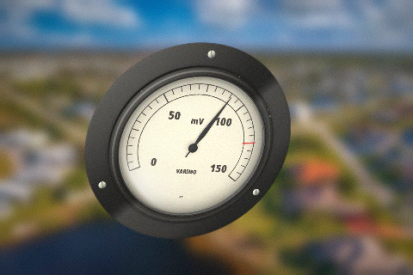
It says {"value": 90, "unit": "mV"}
